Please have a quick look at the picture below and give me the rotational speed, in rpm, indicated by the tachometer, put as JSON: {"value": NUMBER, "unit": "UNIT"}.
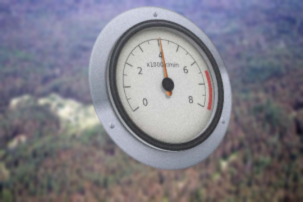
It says {"value": 4000, "unit": "rpm"}
